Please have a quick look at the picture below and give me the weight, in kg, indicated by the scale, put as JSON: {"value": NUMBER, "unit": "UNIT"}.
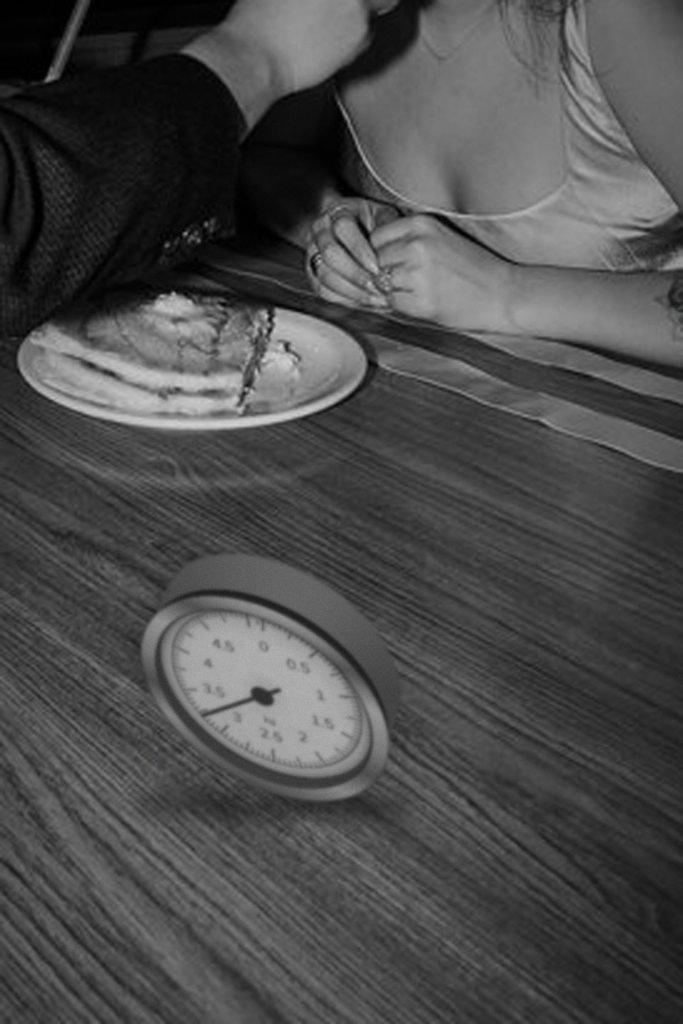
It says {"value": 3.25, "unit": "kg"}
